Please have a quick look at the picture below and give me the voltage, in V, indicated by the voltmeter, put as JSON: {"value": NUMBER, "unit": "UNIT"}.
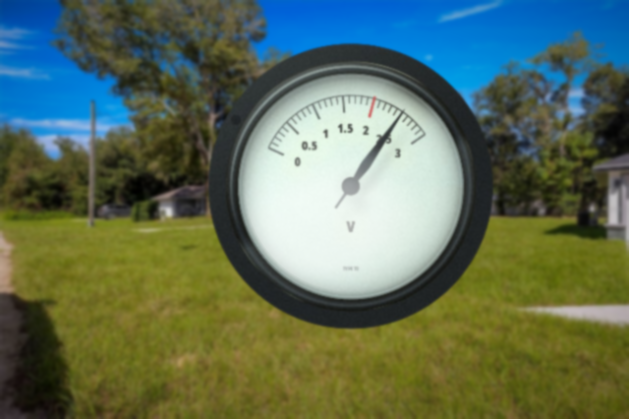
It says {"value": 2.5, "unit": "V"}
